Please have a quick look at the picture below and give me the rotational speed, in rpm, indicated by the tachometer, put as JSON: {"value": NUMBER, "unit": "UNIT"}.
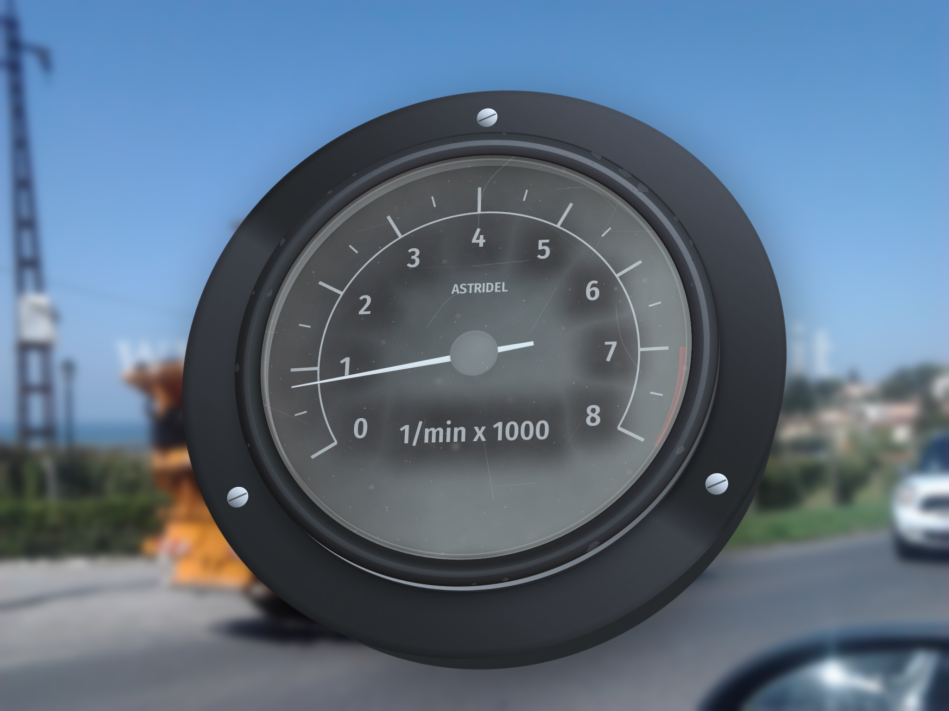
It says {"value": 750, "unit": "rpm"}
